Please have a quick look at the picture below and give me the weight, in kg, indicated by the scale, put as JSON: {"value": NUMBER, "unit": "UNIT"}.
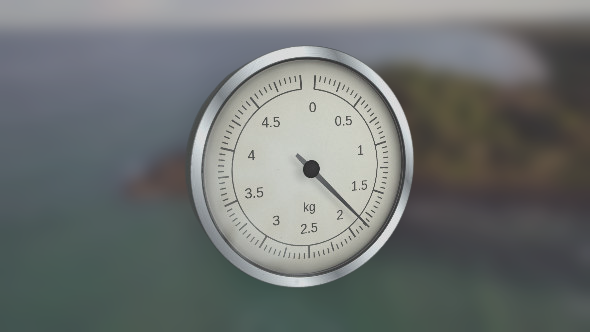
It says {"value": 1.85, "unit": "kg"}
